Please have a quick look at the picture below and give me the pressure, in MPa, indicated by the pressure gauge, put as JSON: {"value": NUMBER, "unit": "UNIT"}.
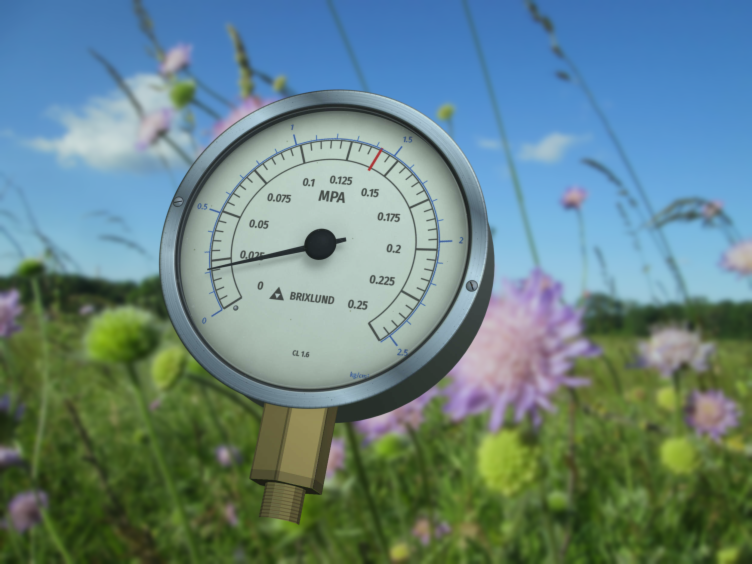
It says {"value": 0.02, "unit": "MPa"}
